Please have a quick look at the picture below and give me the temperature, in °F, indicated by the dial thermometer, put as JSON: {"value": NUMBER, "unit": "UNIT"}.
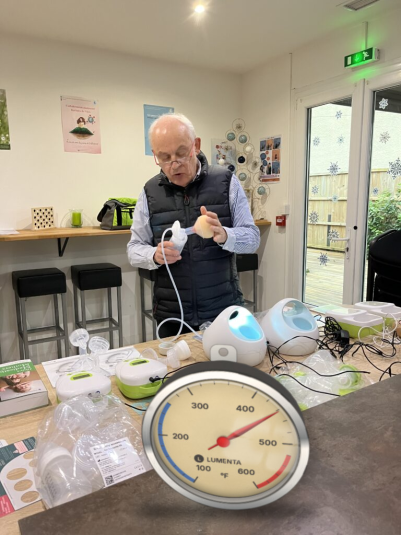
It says {"value": 440, "unit": "°F"}
